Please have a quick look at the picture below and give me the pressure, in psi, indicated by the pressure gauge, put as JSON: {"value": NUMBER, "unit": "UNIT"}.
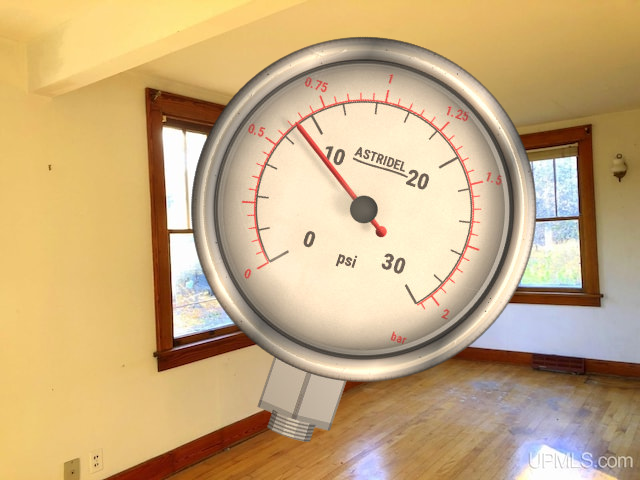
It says {"value": 9, "unit": "psi"}
